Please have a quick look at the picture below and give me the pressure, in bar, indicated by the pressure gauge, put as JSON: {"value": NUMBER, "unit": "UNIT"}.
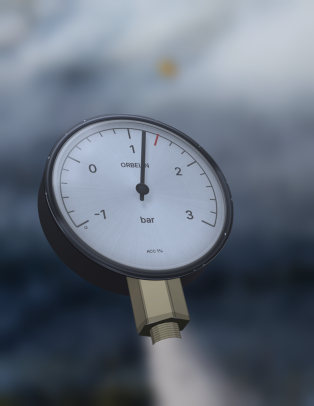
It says {"value": 1.2, "unit": "bar"}
